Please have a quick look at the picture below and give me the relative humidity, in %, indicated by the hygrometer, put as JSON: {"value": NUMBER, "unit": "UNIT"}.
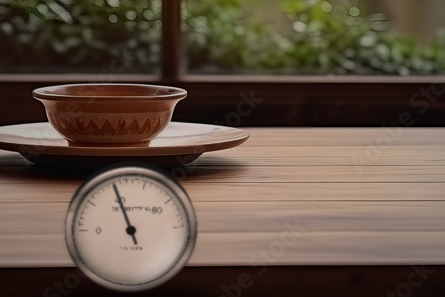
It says {"value": 40, "unit": "%"}
